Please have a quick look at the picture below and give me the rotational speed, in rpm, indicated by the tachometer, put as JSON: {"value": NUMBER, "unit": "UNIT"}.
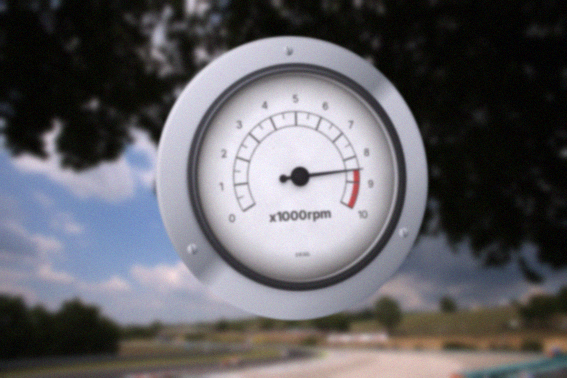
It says {"value": 8500, "unit": "rpm"}
